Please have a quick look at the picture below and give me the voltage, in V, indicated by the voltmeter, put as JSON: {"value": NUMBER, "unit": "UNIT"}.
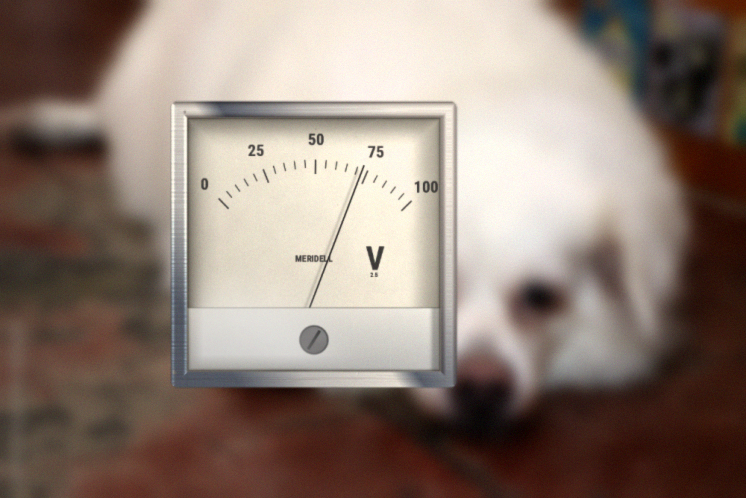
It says {"value": 72.5, "unit": "V"}
